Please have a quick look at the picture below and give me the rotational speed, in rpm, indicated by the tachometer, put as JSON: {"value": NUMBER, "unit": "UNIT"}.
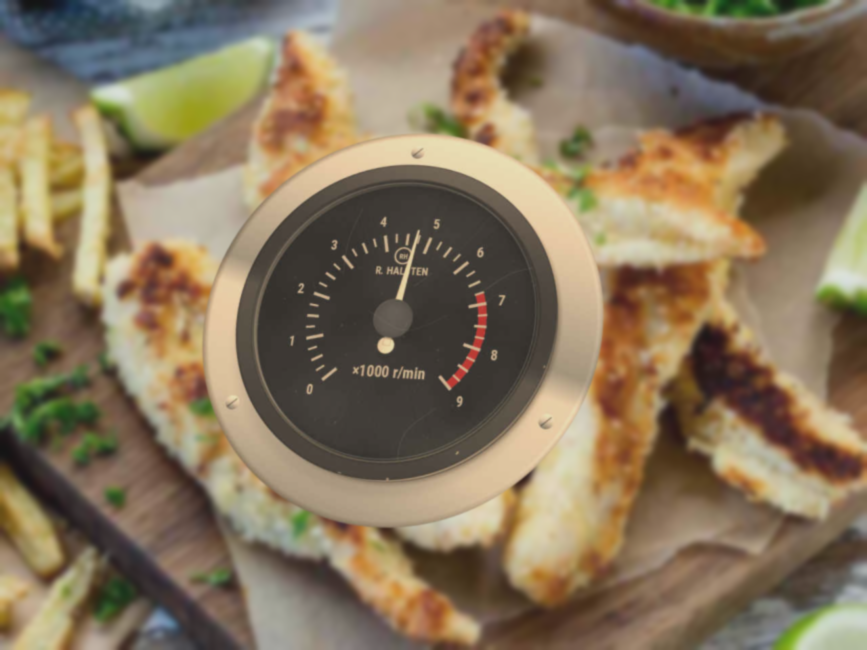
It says {"value": 4750, "unit": "rpm"}
